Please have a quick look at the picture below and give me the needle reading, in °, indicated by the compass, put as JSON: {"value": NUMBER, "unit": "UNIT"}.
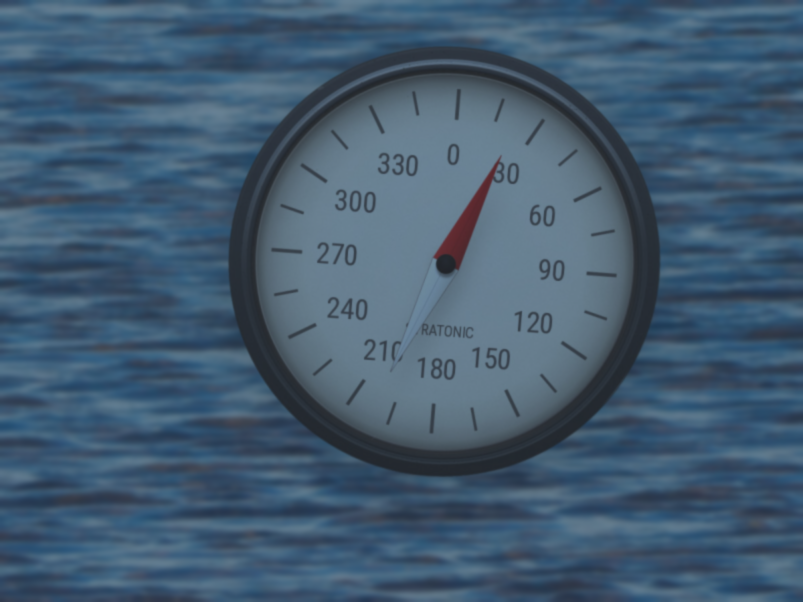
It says {"value": 22.5, "unit": "°"}
